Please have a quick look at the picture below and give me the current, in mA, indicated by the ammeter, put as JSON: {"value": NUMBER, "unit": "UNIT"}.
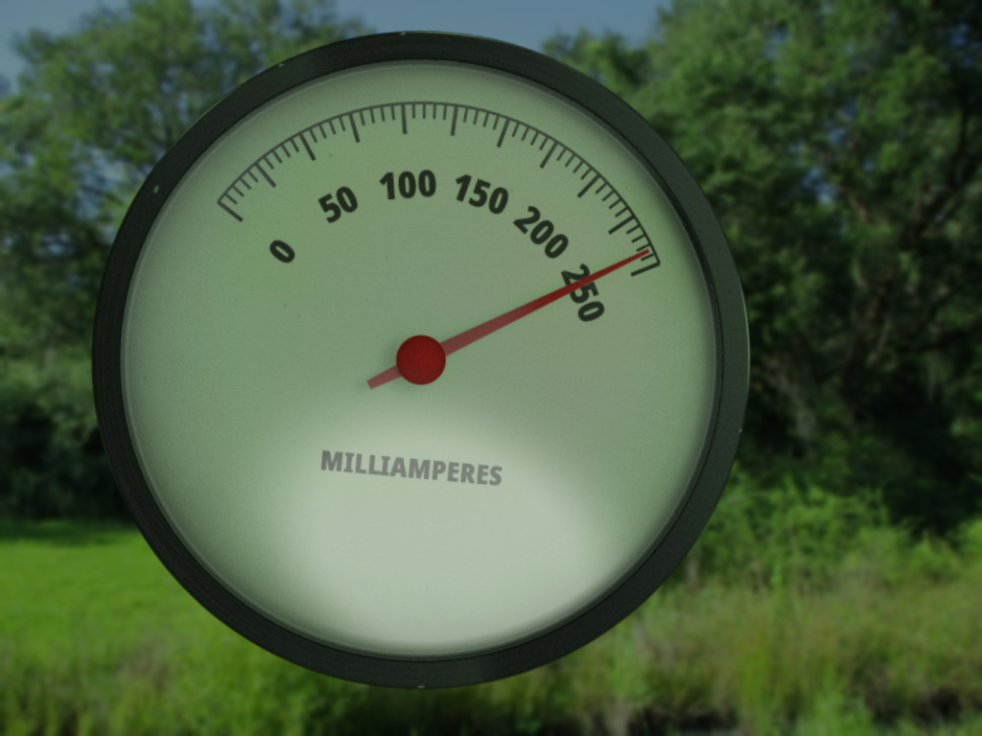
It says {"value": 242.5, "unit": "mA"}
